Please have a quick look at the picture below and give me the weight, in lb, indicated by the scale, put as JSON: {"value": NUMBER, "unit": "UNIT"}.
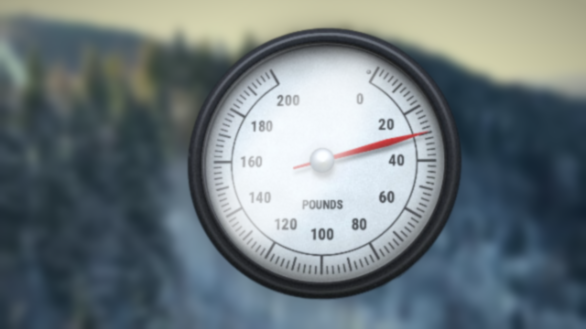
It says {"value": 30, "unit": "lb"}
